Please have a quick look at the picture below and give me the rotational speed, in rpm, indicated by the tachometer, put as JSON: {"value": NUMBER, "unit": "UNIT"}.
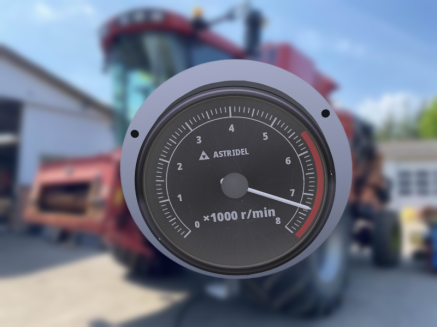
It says {"value": 7300, "unit": "rpm"}
